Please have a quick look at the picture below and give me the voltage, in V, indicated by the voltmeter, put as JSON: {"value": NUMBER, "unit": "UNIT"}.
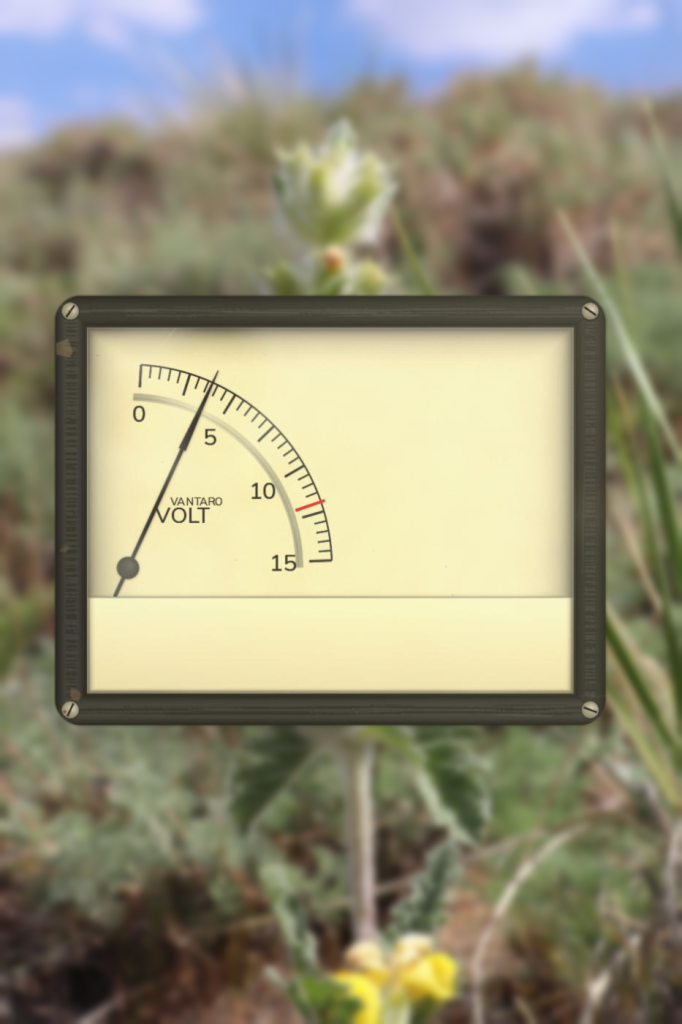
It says {"value": 3.75, "unit": "V"}
